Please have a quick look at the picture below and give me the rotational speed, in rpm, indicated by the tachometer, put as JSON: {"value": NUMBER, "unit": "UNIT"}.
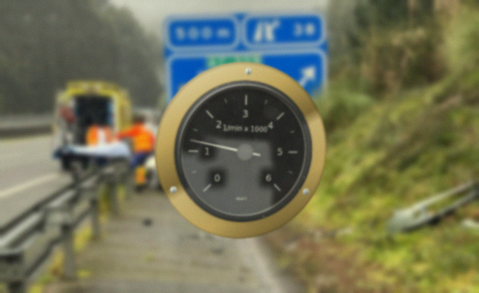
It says {"value": 1250, "unit": "rpm"}
